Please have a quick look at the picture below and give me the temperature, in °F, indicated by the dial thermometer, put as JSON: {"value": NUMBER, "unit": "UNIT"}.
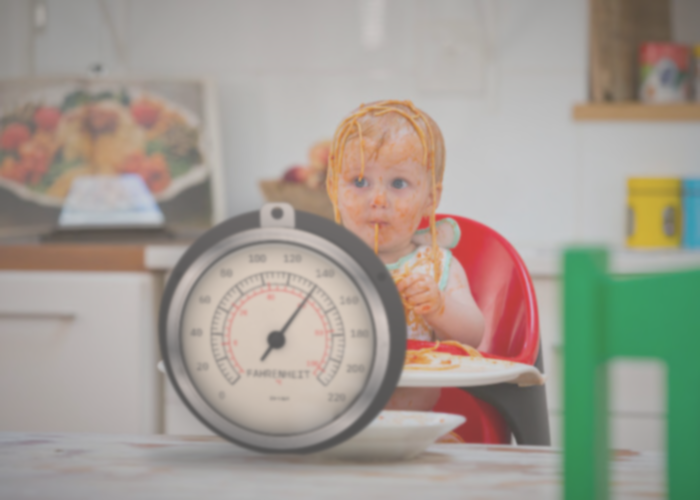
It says {"value": 140, "unit": "°F"}
